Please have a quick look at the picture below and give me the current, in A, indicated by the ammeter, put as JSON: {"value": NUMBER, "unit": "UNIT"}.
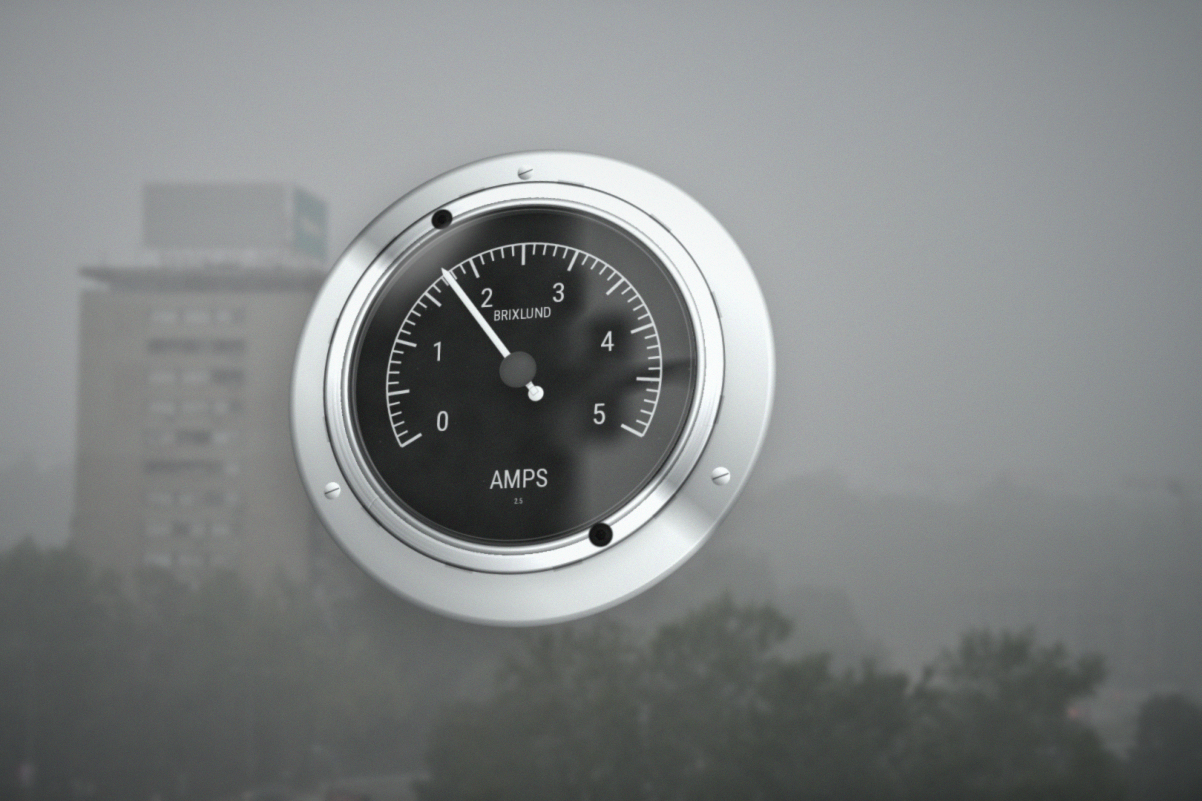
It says {"value": 1.75, "unit": "A"}
